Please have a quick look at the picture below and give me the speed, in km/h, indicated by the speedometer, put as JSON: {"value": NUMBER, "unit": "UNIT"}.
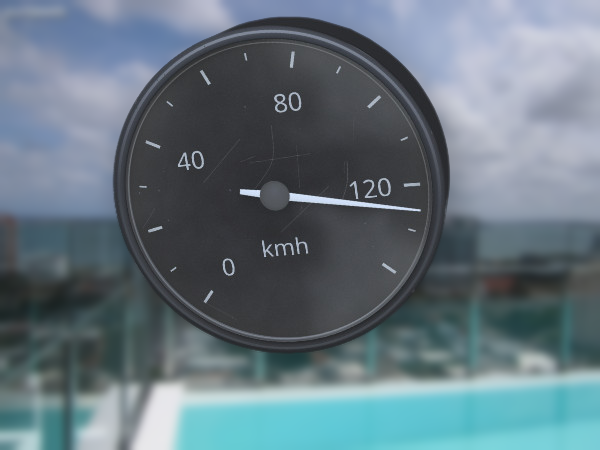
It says {"value": 125, "unit": "km/h"}
